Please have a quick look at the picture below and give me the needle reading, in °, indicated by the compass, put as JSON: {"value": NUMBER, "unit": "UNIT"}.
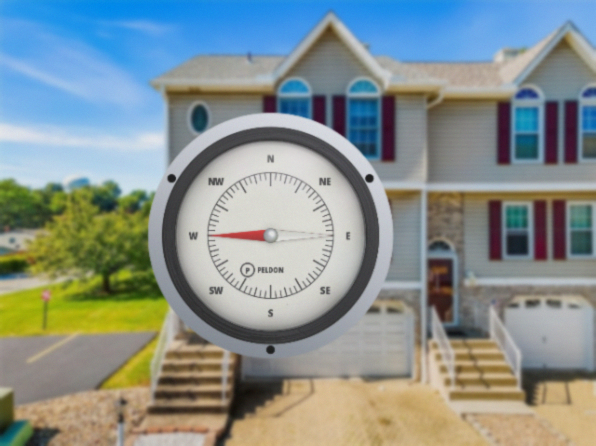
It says {"value": 270, "unit": "°"}
